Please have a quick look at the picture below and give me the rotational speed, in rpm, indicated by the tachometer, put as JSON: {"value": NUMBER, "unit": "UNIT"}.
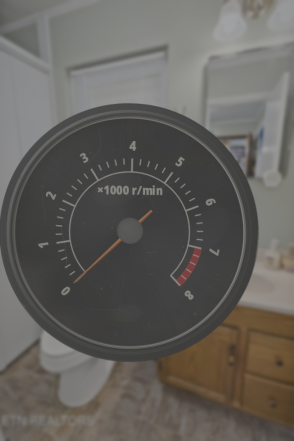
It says {"value": 0, "unit": "rpm"}
